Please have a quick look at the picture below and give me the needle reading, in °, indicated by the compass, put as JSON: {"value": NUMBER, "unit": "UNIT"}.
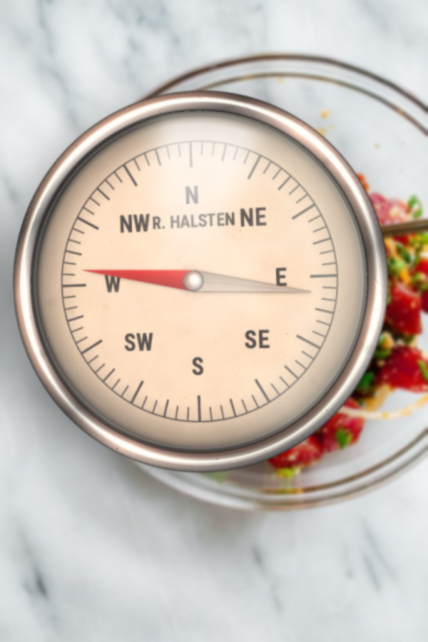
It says {"value": 277.5, "unit": "°"}
